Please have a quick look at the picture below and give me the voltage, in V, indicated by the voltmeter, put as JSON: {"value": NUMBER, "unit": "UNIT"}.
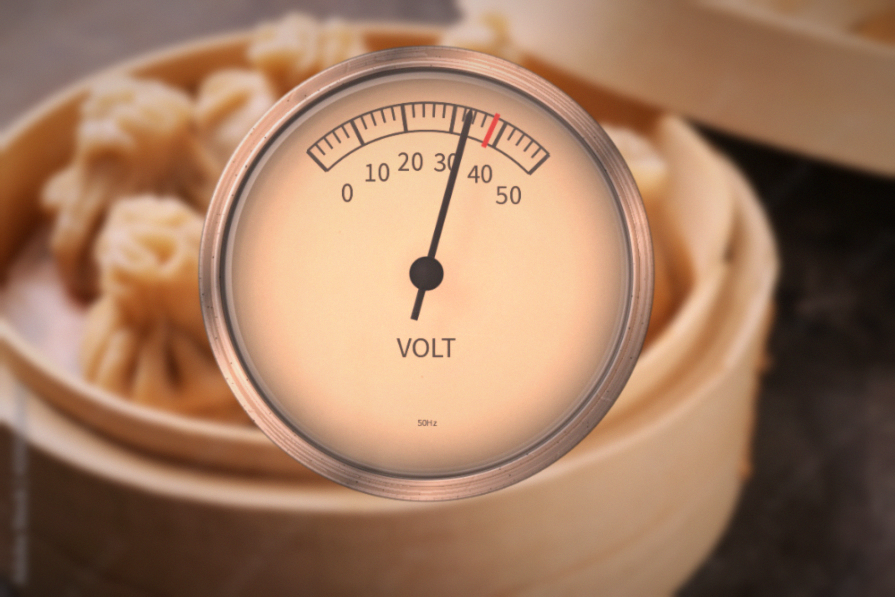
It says {"value": 33, "unit": "V"}
